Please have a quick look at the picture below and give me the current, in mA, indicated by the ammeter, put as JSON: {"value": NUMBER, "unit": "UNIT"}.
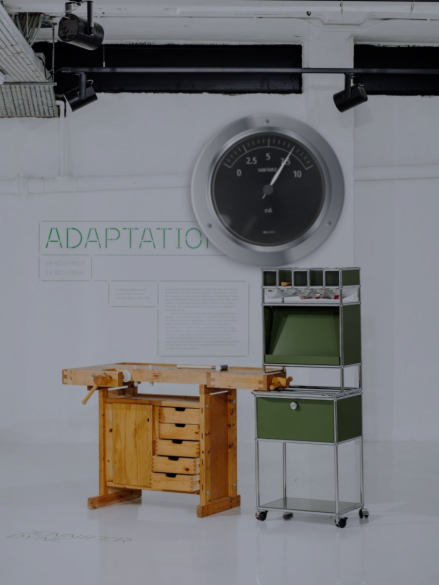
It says {"value": 7.5, "unit": "mA"}
